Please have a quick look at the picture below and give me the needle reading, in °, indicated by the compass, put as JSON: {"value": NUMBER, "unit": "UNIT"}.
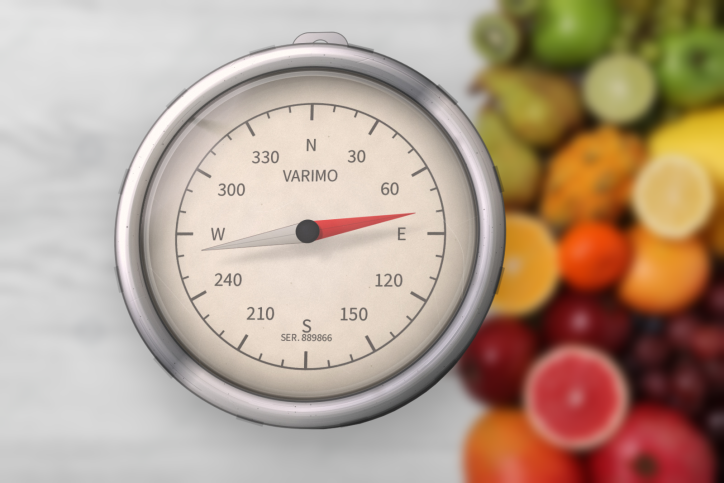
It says {"value": 80, "unit": "°"}
